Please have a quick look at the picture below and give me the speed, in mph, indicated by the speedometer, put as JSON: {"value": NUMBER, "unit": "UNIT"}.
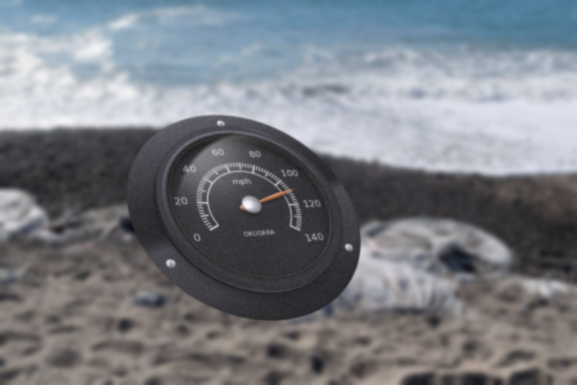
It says {"value": 110, "unit": "mph"}
